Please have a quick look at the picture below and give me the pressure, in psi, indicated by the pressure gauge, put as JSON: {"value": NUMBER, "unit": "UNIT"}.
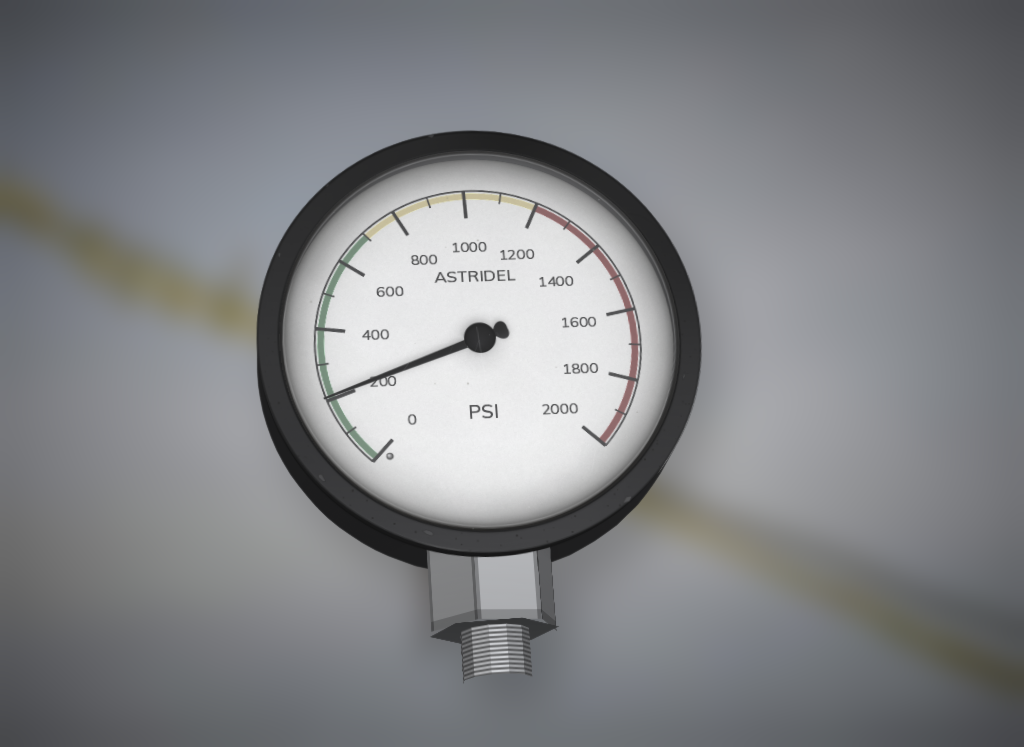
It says {"value": 200, "unit": "psi"}
